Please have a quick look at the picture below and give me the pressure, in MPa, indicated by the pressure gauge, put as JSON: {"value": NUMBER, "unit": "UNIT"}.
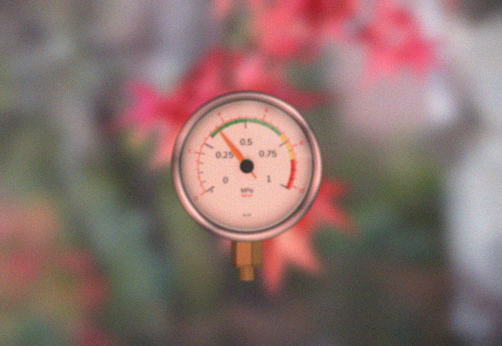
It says {"value": 0.35, "unit": "MPa"}
